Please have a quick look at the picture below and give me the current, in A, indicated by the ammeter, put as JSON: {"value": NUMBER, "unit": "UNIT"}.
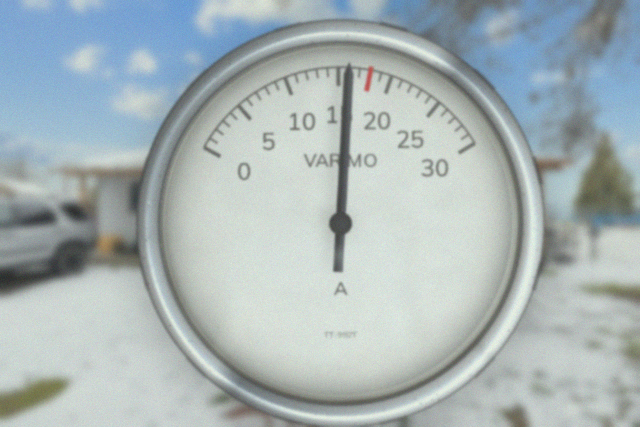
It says {"value": 16, "unit": "A"}
